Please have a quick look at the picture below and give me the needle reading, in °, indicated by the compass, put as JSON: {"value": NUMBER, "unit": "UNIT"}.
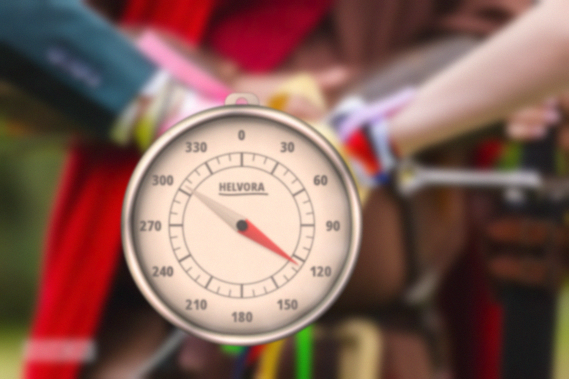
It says {"value": 125, "unit": "°"}
